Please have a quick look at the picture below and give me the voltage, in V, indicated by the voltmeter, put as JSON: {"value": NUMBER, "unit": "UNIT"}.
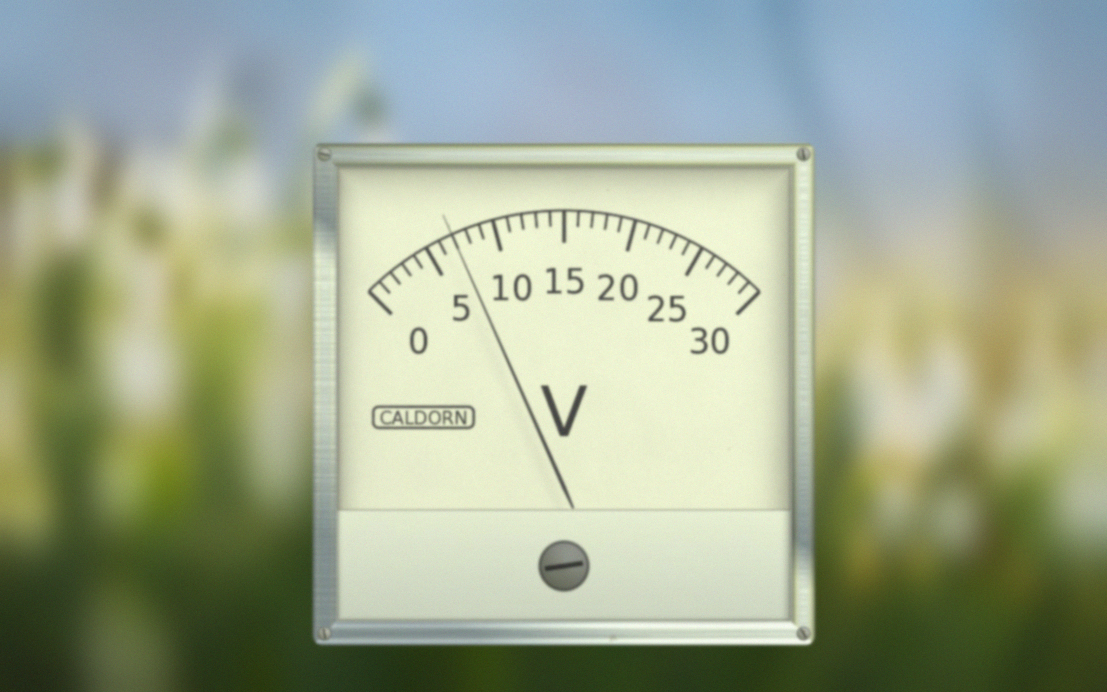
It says {"value": 7, "unit": "V"}
